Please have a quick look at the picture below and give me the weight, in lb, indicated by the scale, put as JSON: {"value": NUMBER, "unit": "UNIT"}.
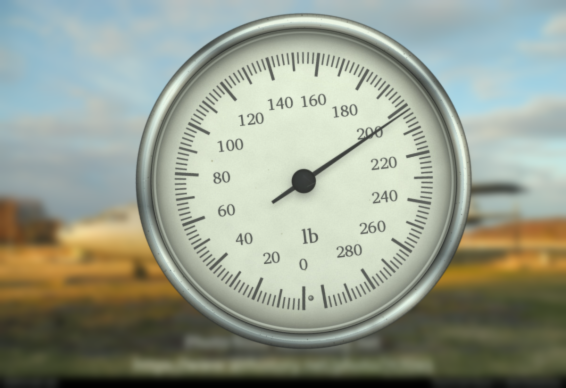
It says {"value": 202, "unit": "lb"}
